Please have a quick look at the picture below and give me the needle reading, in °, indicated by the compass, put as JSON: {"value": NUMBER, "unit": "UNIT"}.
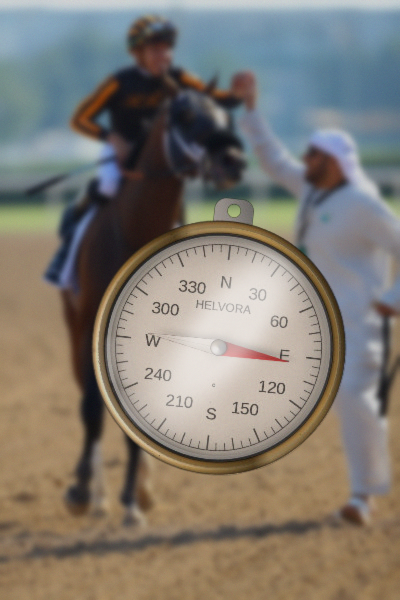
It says {"value": 95, "unit": "°"}
